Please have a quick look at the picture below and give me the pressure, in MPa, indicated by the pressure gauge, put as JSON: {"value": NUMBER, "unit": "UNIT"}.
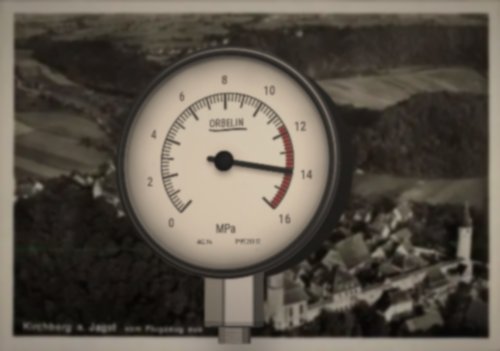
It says {"value": 14, "unit": "MPa"}
